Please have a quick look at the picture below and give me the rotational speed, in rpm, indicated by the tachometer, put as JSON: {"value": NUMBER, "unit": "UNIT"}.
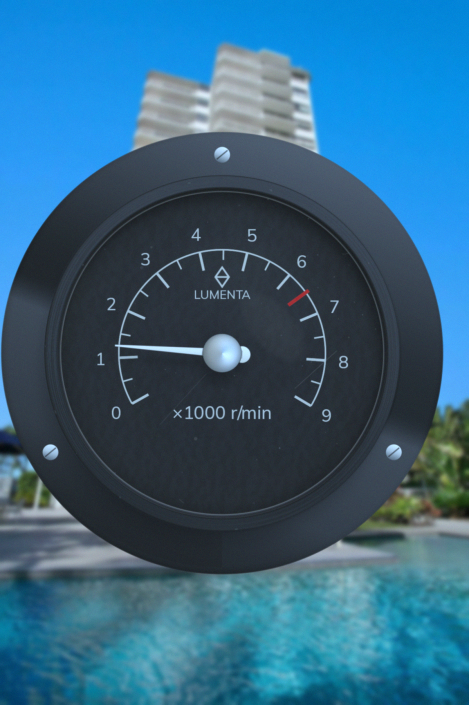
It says {"value": 1250, "unit": "rpm"}
